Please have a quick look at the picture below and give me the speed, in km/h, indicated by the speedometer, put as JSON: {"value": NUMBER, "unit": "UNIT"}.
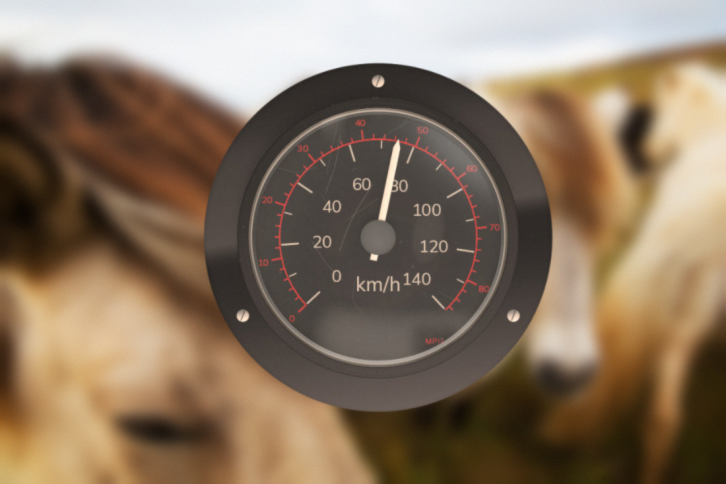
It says {"value": 75, "unit": "km/h"}
